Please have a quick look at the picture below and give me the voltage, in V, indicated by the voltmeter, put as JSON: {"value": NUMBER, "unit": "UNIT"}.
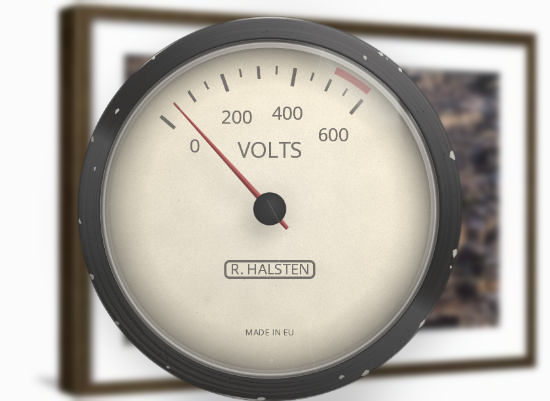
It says {"value": 50, "unit": "V"}
